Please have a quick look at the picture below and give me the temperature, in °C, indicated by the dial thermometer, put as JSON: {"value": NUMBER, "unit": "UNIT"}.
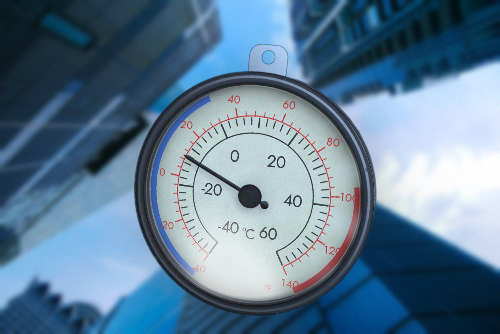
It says {"value": -12, "unit": "°C"}
